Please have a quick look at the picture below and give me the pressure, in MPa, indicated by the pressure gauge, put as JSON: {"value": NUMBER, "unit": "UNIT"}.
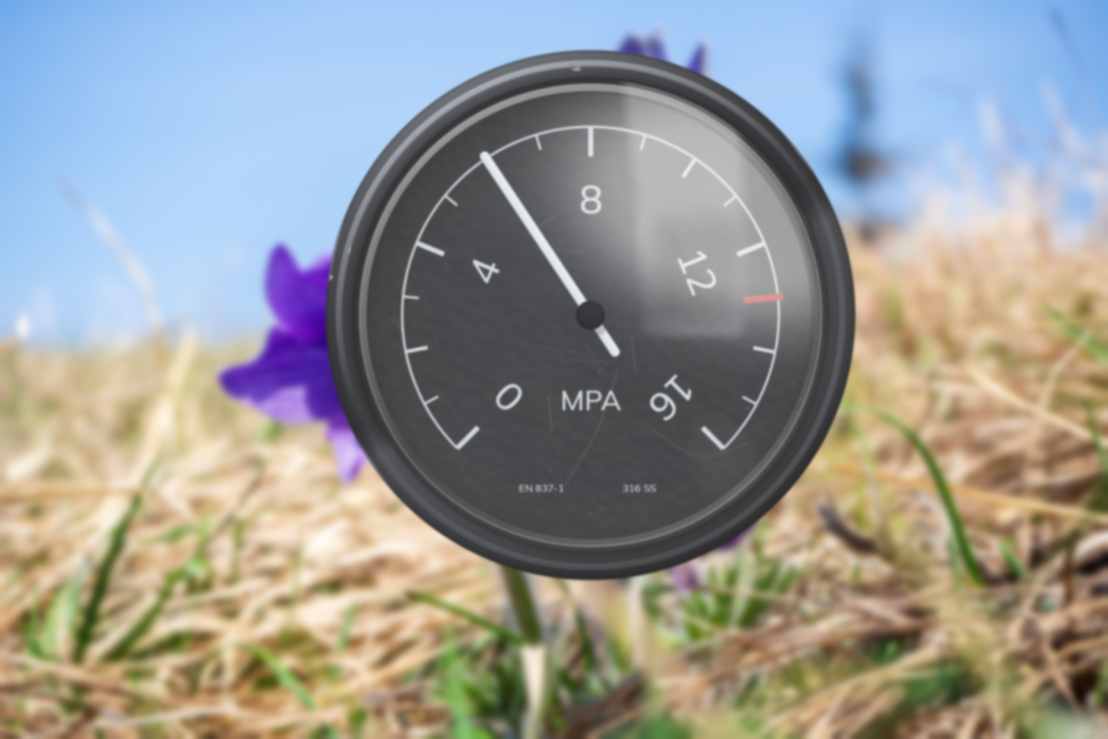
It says {"value": 6, "unit": "MPa"}
